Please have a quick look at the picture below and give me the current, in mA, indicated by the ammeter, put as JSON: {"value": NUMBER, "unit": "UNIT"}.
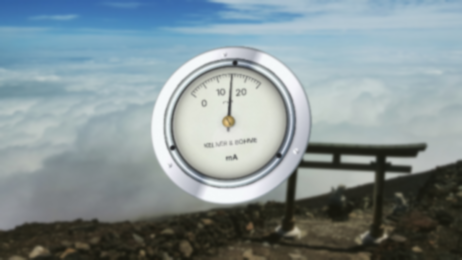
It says {"value": 15, "unit": "mA"}
